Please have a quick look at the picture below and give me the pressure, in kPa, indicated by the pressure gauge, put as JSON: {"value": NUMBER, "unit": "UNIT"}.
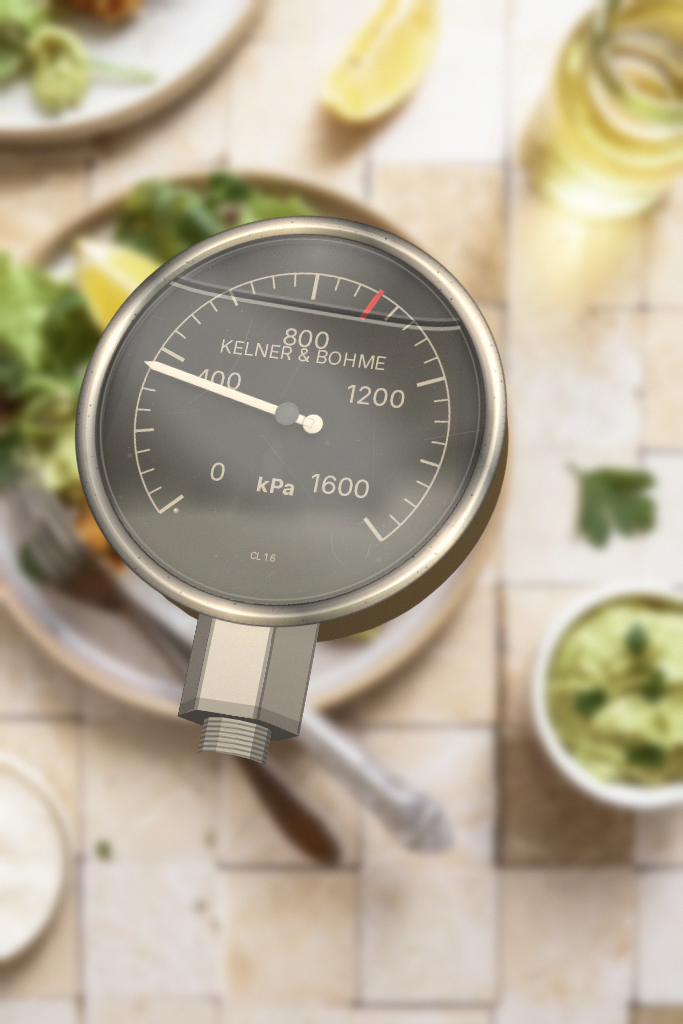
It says {"value": 350, "unit": "kPa"}
